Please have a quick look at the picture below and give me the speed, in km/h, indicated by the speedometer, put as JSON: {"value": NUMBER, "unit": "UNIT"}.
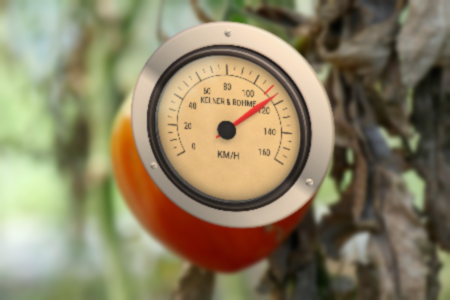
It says {"value": 115, "unit": "km/h"}
